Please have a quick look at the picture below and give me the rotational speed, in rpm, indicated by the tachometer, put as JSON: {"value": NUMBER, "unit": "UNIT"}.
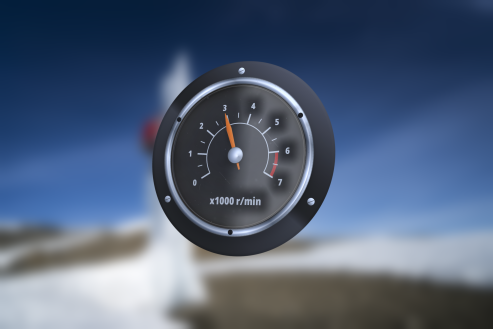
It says {"value": 3000, "unit": "rpm"}
